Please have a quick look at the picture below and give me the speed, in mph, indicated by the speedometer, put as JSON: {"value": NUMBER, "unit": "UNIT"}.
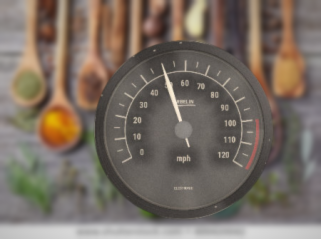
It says {"value": 50, "unit": "mph"}
